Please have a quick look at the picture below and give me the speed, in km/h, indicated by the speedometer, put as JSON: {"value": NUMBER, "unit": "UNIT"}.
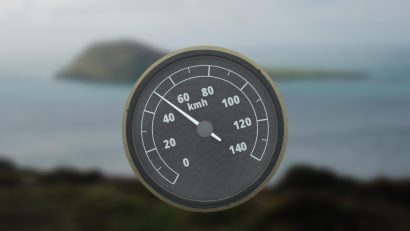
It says {"value": 50, "unit": "km/h"}
